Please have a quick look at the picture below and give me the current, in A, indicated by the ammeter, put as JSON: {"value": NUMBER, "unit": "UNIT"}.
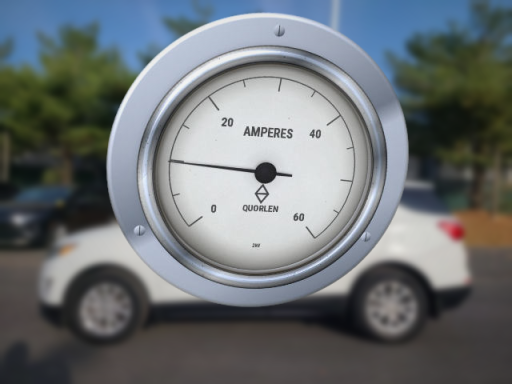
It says {"value": 10, "unit": "A"}
